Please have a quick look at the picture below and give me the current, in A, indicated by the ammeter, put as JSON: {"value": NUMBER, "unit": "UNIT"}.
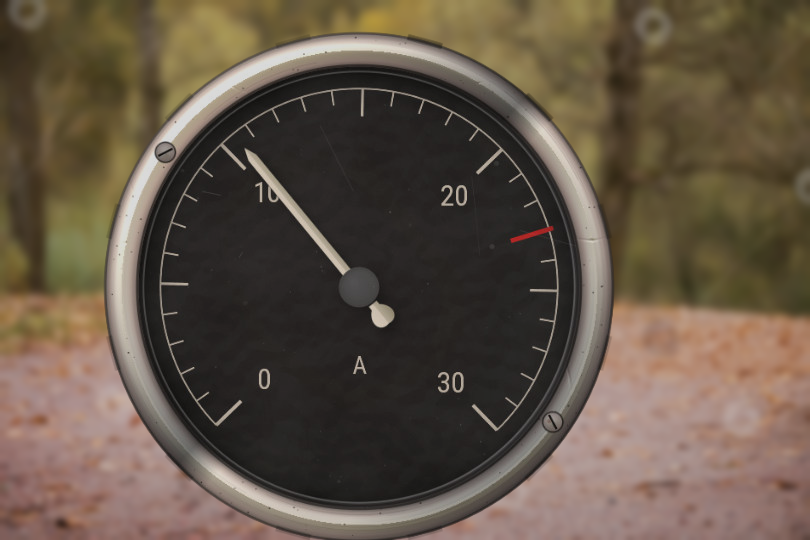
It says {"value": 10.5, "unit": "A"}
